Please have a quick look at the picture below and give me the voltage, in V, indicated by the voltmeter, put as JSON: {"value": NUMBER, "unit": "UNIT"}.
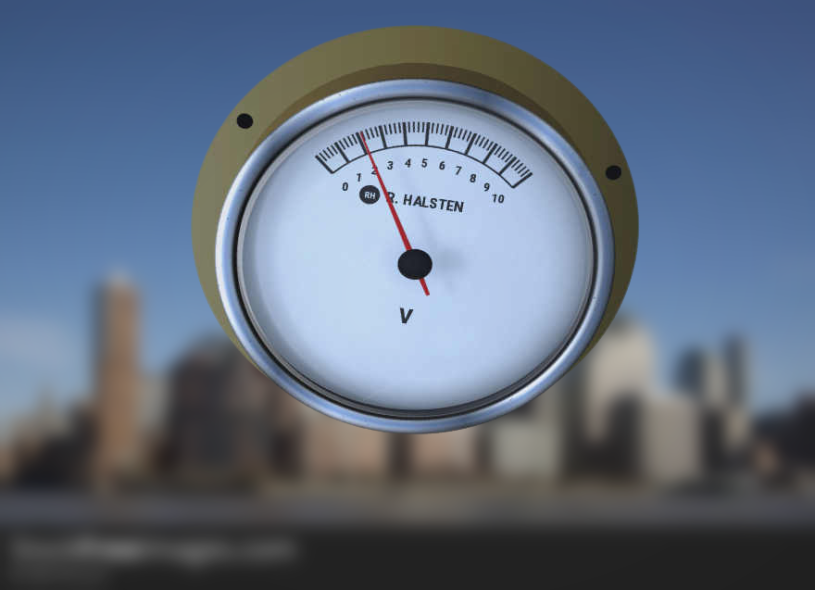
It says {"value": 2.2, "unit": "V"}
